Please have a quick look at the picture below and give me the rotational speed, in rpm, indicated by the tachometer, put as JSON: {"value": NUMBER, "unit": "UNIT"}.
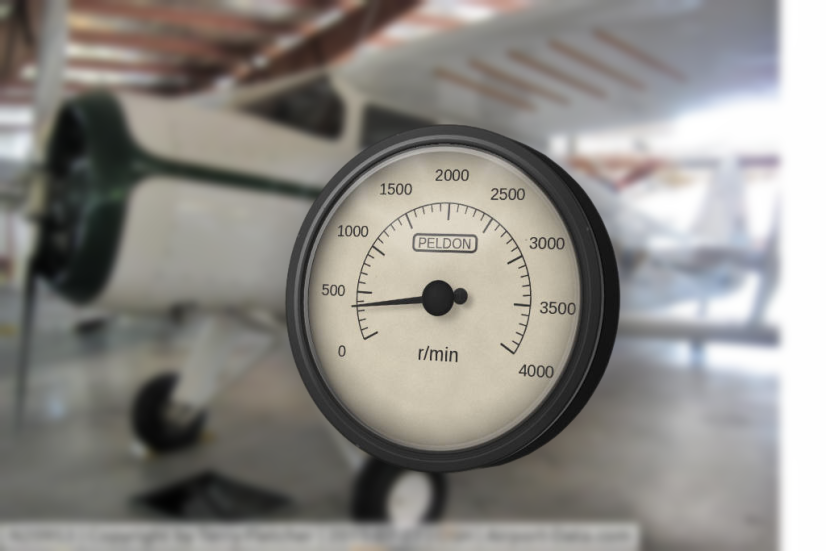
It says {"value": 350, "unit": "rpm"}
